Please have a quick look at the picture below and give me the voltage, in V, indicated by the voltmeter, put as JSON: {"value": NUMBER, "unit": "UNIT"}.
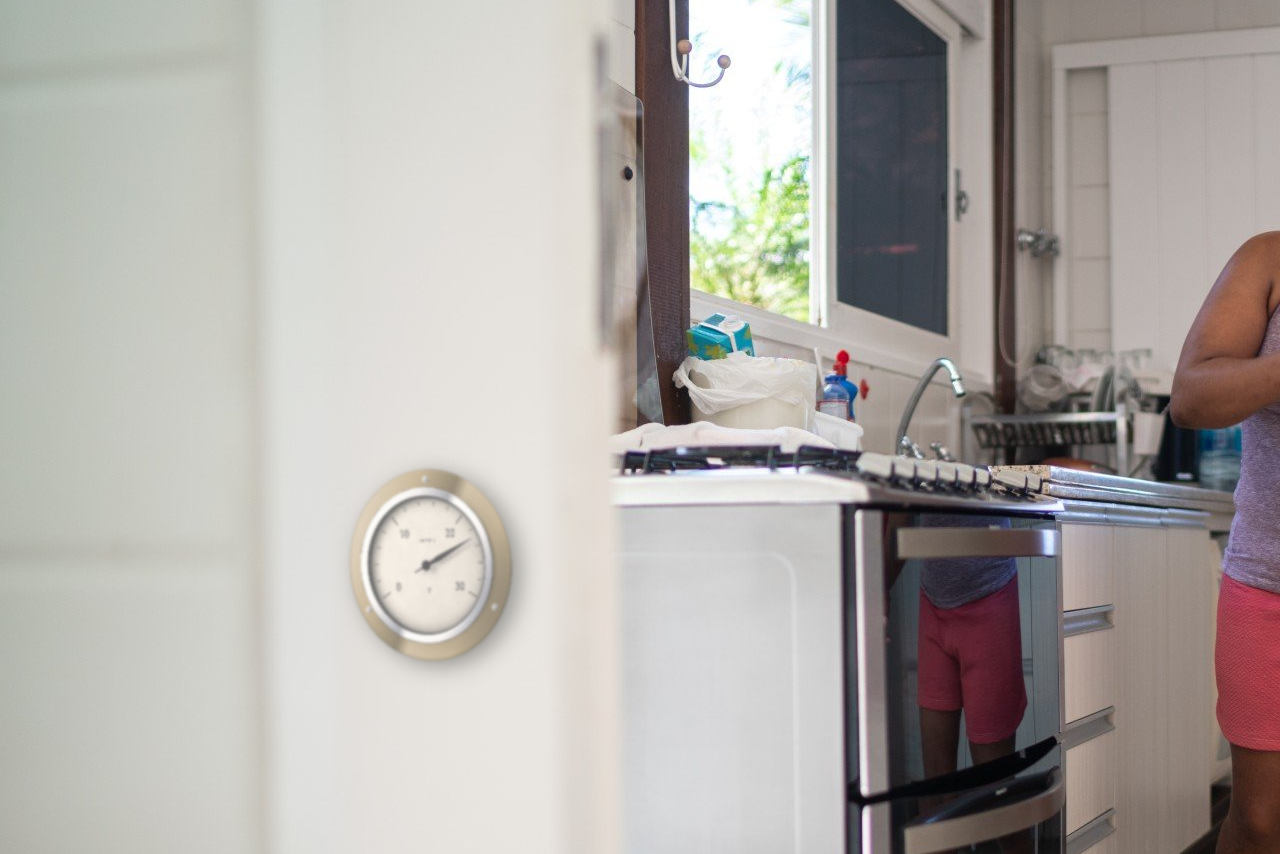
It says {"value": 23, "unit": "V"}
